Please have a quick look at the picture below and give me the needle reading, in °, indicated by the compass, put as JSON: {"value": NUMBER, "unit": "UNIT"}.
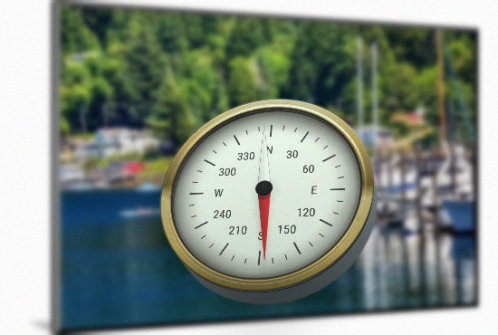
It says {"value": 175, "unit": "°"}
